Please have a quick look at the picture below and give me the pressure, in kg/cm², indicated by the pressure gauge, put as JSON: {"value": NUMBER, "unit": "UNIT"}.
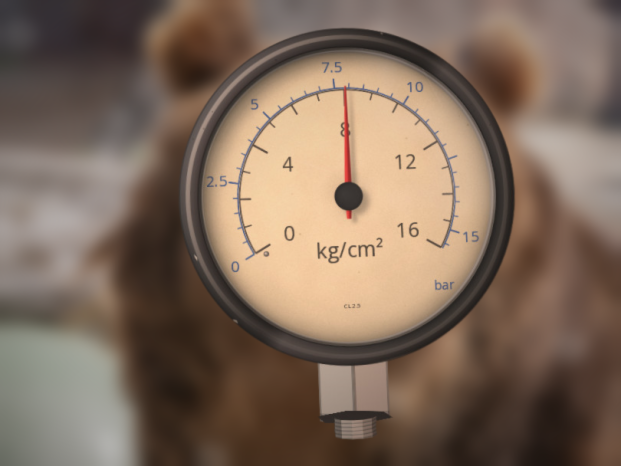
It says {"value": 8, "unit": "kg/cm²"}
